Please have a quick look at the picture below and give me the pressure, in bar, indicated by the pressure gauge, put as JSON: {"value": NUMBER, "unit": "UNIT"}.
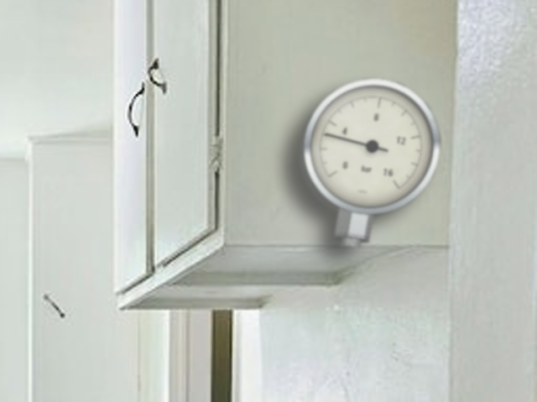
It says {"value": 3, "unit": "bar"}
